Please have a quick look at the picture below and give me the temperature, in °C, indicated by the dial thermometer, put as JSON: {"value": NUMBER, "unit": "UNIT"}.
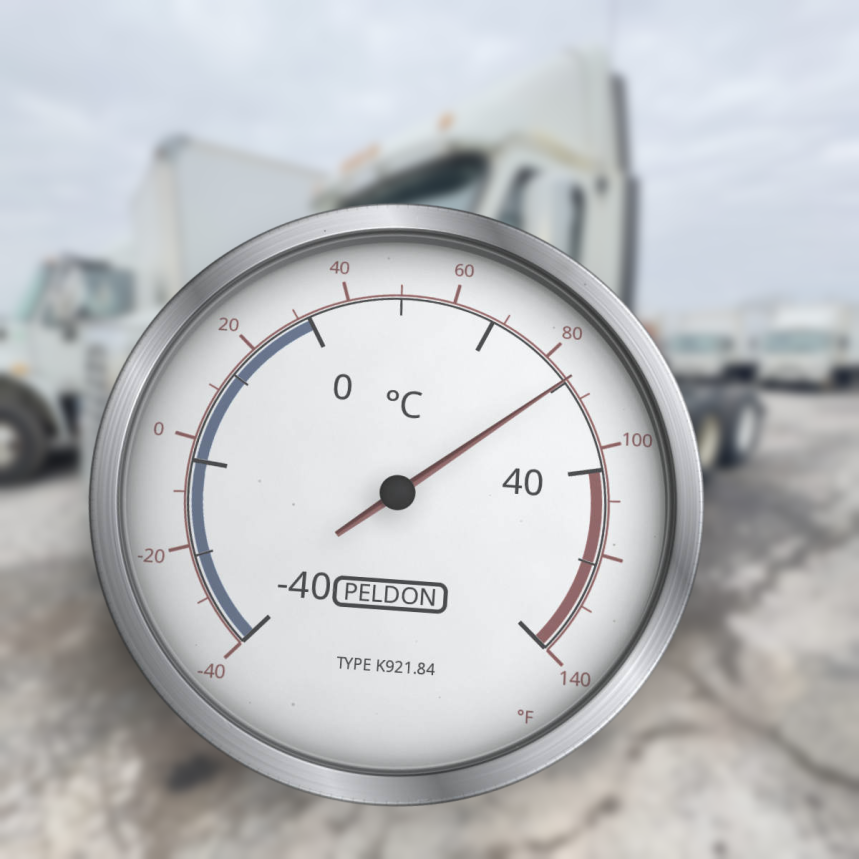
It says {"value": 30, "unit": "°C"}
